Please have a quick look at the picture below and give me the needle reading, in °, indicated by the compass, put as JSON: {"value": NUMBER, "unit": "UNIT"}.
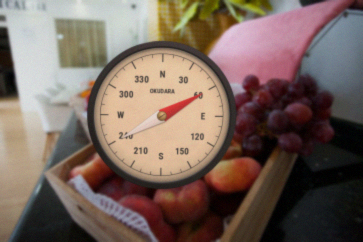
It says {"value": 60, "unit": "°"}
